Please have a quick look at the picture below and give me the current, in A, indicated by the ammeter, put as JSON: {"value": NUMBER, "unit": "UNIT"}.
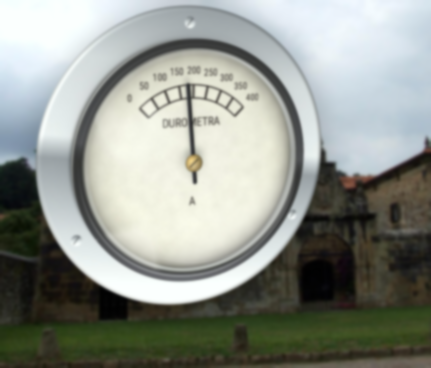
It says {"value": 175, "unit": "A"}
